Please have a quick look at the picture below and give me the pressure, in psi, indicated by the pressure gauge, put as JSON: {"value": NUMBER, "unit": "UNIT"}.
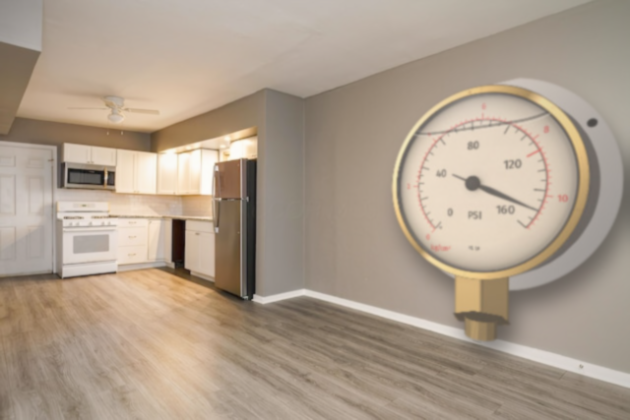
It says {"value": 150, "unit": "psi"}
